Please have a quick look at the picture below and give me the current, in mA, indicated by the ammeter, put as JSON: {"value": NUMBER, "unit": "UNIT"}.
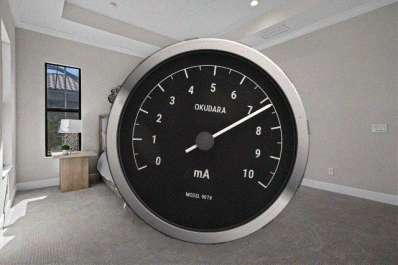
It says {"value": 7.25, "unit": "mA"}
